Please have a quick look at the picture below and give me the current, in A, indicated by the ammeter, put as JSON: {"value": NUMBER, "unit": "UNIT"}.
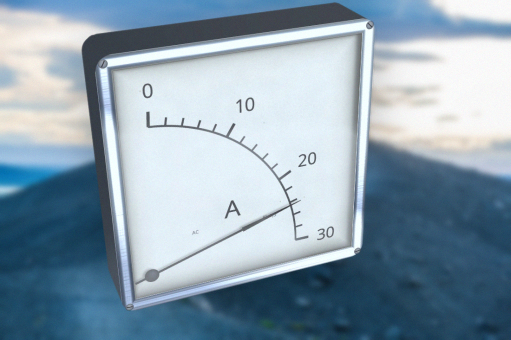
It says {"value": 24, "unit": "A"}
